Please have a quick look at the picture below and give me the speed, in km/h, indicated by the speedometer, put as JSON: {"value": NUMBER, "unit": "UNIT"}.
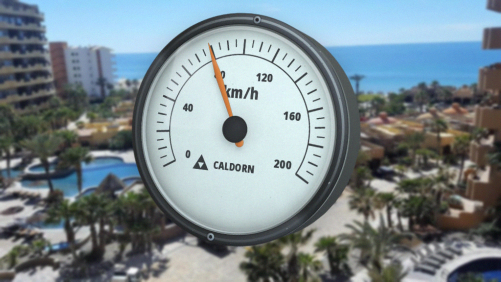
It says {"value": 80, "unit": "km/h"}
